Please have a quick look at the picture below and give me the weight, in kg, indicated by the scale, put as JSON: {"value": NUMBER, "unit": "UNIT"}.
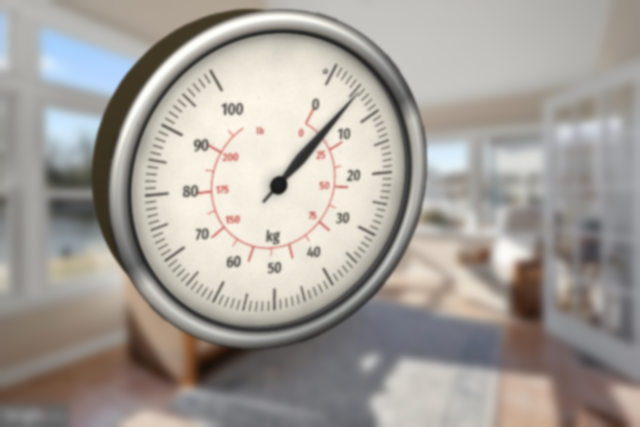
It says {"value": 5, "unit": "kg"}
